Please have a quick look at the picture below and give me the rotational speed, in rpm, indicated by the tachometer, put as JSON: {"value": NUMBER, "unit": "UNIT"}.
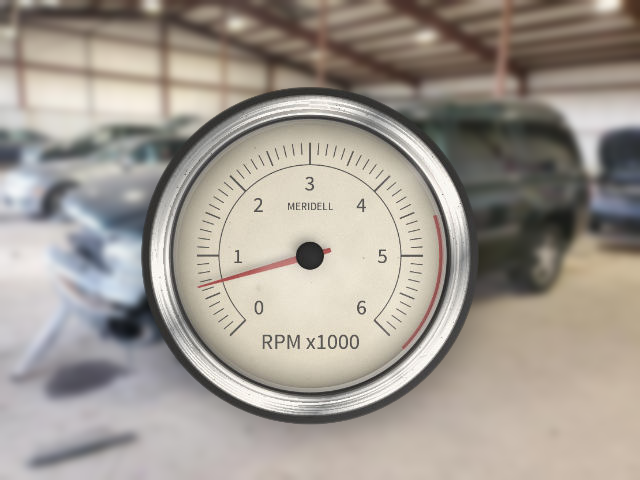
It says {"value": 650, "unit": "rpm"}
